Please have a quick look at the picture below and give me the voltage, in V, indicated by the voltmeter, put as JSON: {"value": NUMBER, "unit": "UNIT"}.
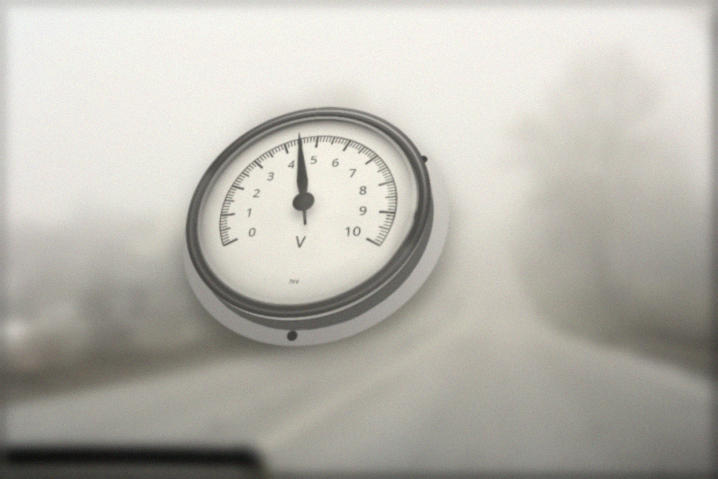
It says {"value": 4.5, "unit": "V"}
